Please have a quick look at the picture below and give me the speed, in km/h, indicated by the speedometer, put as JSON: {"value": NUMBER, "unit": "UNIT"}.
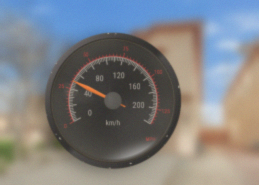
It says {"value": 50, "unit": "km/h"}
